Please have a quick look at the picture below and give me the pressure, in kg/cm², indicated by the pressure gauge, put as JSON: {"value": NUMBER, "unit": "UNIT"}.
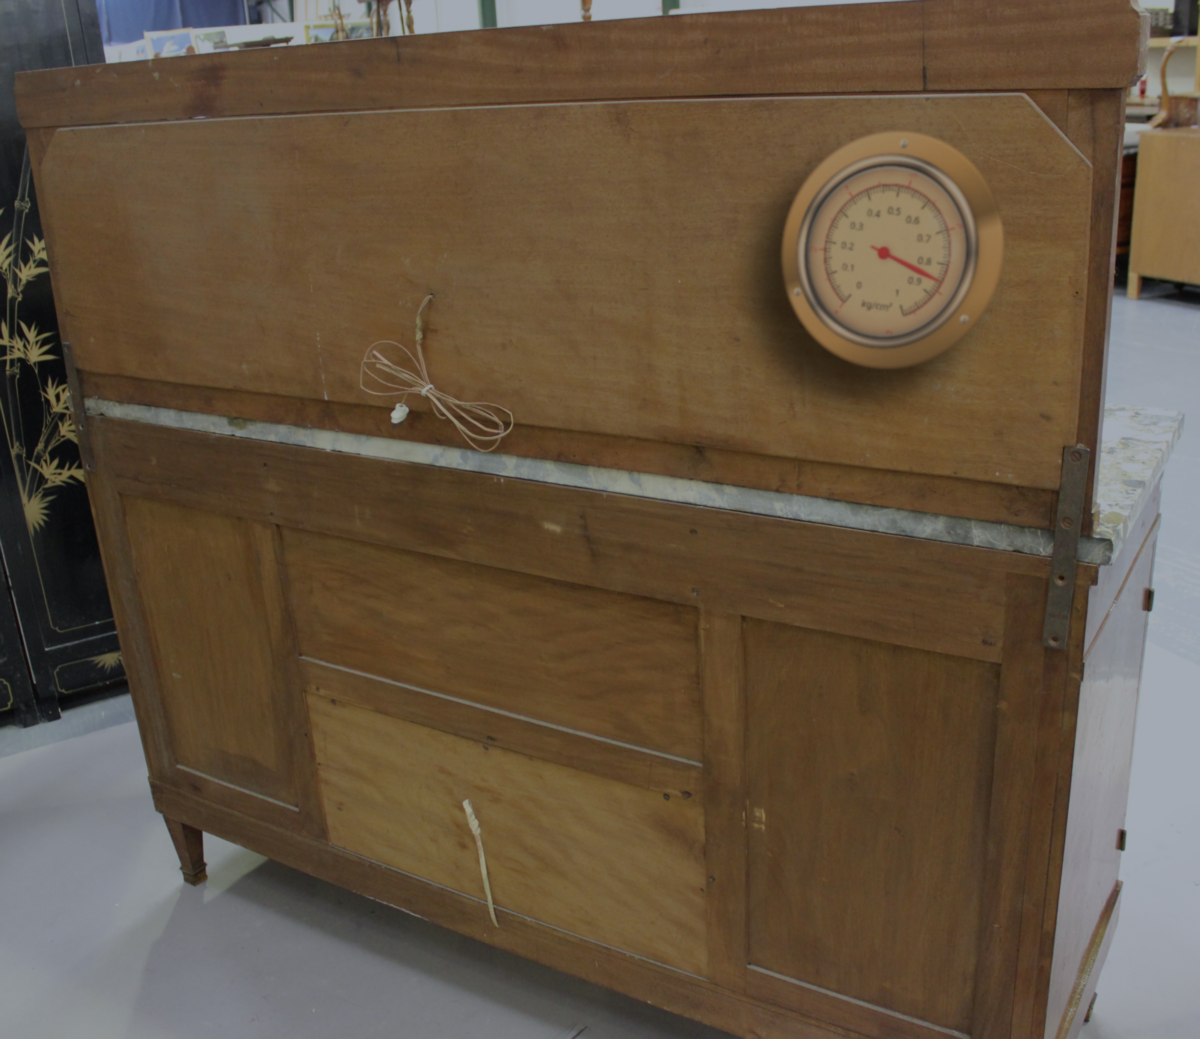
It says {"value": 0.85, "unit": "kg/cm²"}
